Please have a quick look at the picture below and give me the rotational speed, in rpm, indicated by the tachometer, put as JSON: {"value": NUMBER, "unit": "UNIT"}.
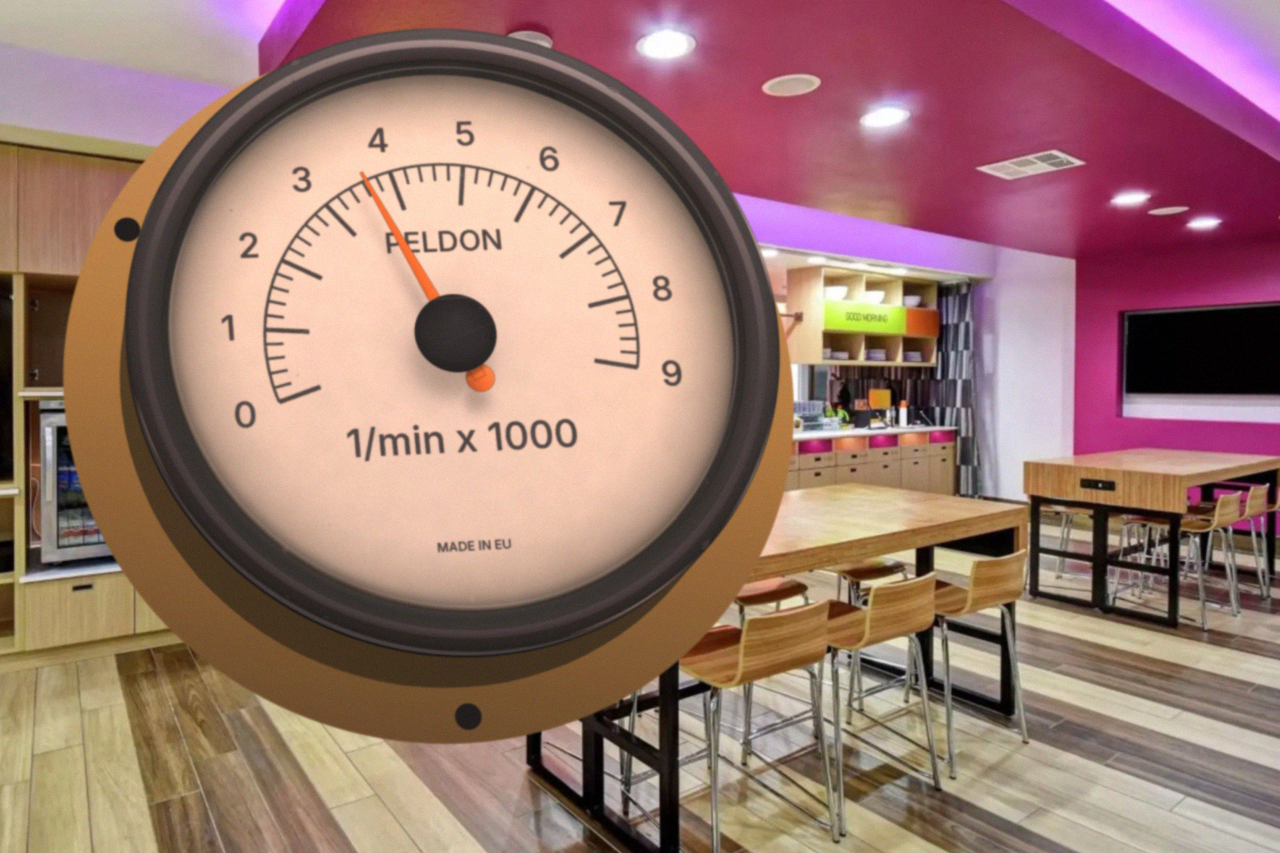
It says {"value": 3600, "unit": "rpm"}
